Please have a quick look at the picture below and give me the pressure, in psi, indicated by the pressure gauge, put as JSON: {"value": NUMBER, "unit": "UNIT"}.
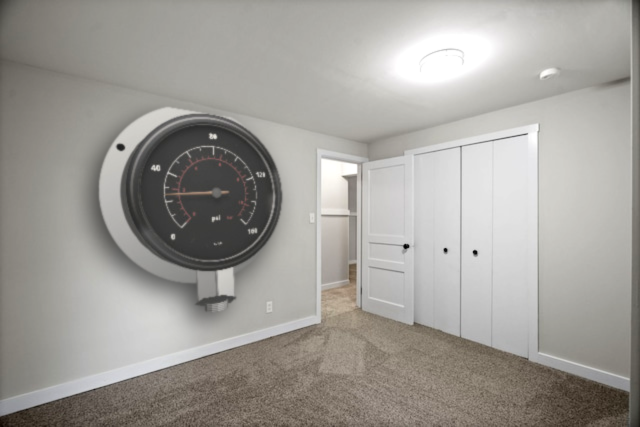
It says {"value": 25, "unit": "psi"}
